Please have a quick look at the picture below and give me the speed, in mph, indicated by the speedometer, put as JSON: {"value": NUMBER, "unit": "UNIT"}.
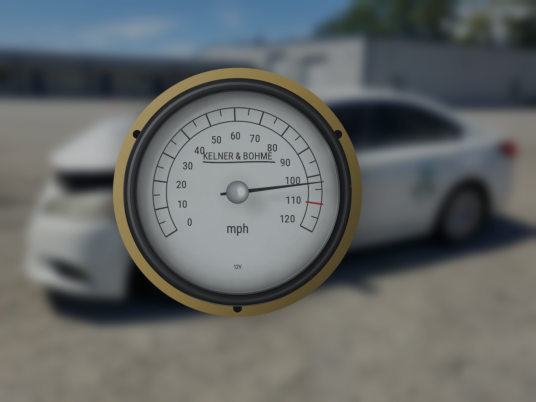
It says {"value": 102.5, "unit": "mph"}
